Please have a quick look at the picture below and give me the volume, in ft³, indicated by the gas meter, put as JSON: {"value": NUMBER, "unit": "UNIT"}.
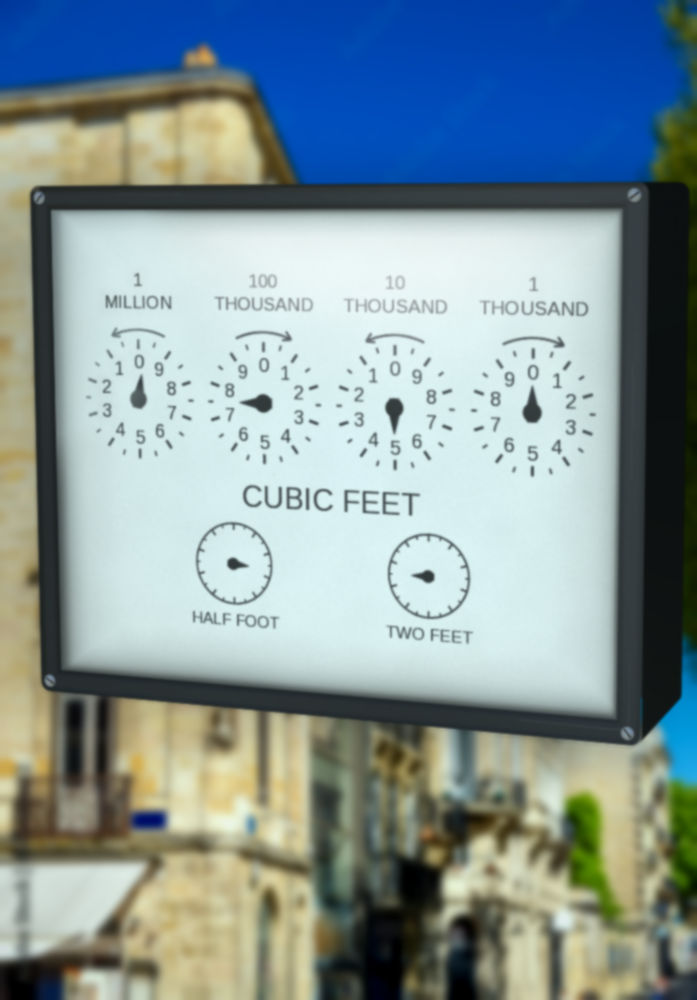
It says {"value": 975000, "unit": "ft³"}
